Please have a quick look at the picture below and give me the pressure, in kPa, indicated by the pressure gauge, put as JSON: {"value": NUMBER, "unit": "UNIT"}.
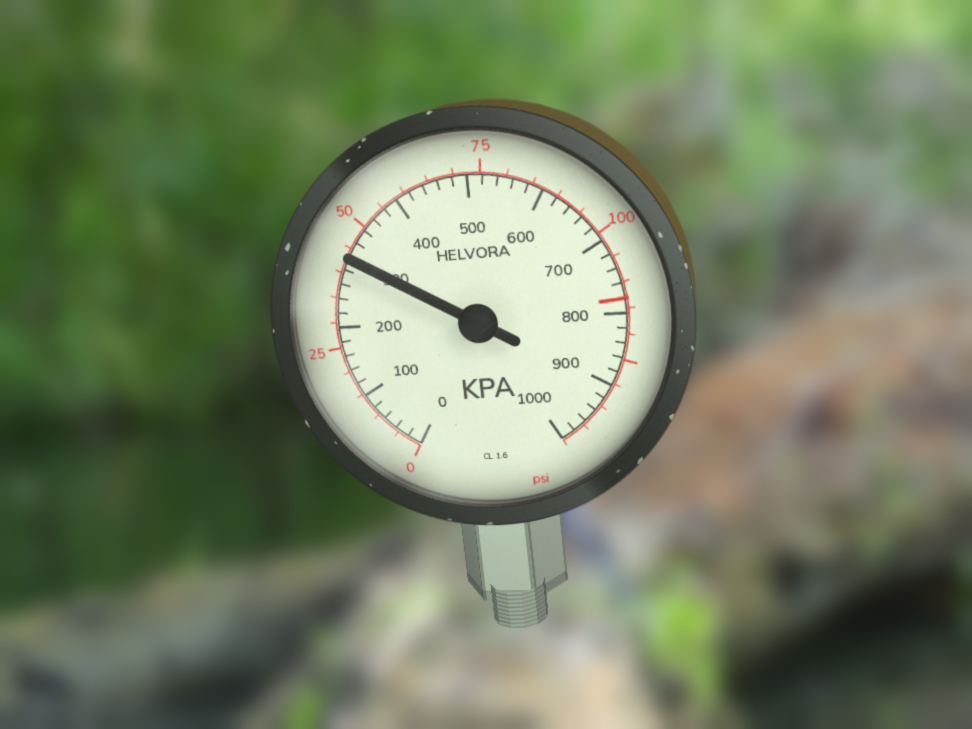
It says {"value": 300, "unit": "kPa"}
